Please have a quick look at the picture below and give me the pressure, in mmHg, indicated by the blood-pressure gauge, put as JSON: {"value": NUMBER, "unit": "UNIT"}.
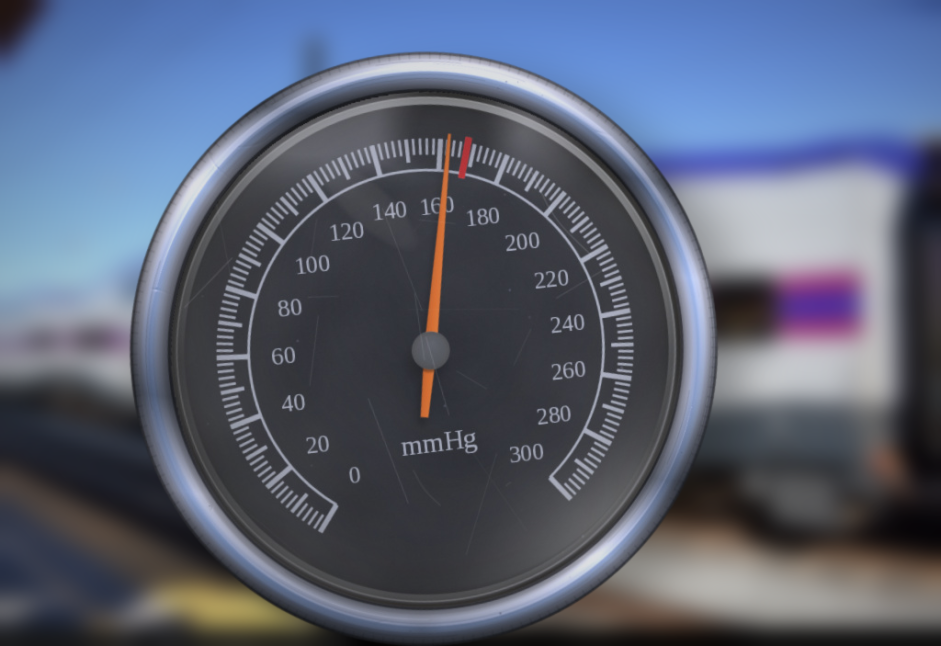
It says {"value": 162, "unit": "mmHg"}
